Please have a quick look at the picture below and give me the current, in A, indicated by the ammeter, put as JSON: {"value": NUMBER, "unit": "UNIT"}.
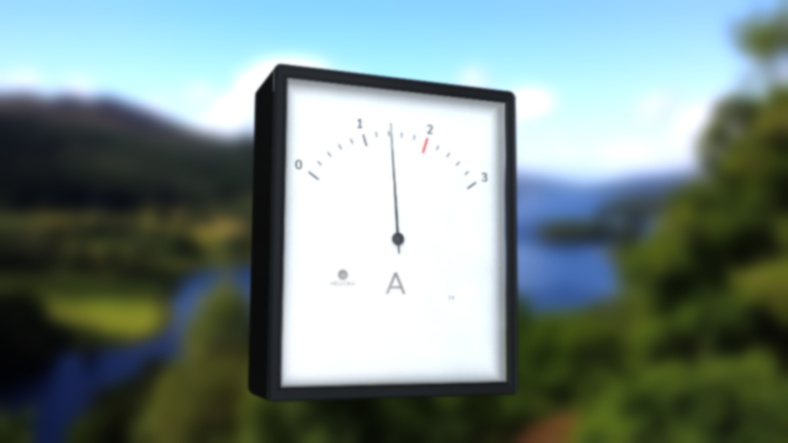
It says {"value": 1.4, "unit": "A"}
